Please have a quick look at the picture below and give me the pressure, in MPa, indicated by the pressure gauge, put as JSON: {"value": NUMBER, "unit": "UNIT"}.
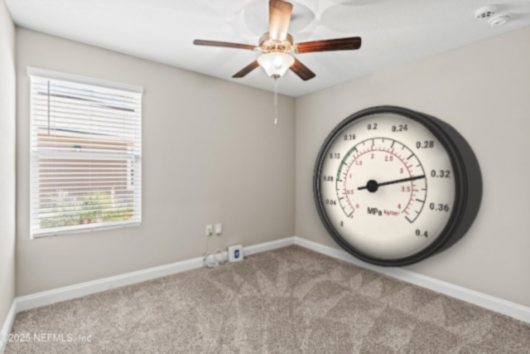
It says {"value": 0.32, "unit": "MPa"}
